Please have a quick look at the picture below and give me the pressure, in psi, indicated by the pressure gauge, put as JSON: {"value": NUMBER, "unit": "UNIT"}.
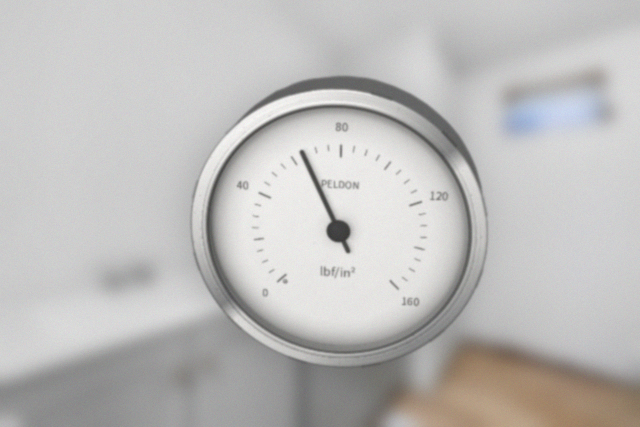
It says {"value": 65, "unit": "psi"}
